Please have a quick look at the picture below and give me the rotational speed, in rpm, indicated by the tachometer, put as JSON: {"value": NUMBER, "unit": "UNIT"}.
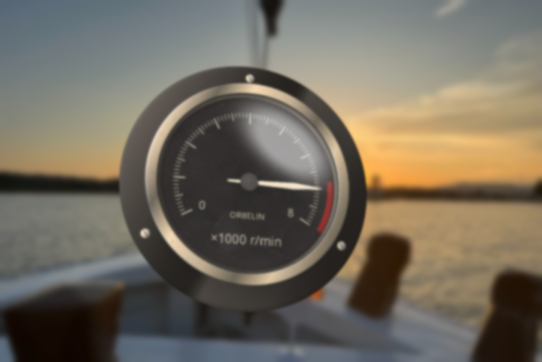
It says {"value": 7000, "unit": "rpm"}
